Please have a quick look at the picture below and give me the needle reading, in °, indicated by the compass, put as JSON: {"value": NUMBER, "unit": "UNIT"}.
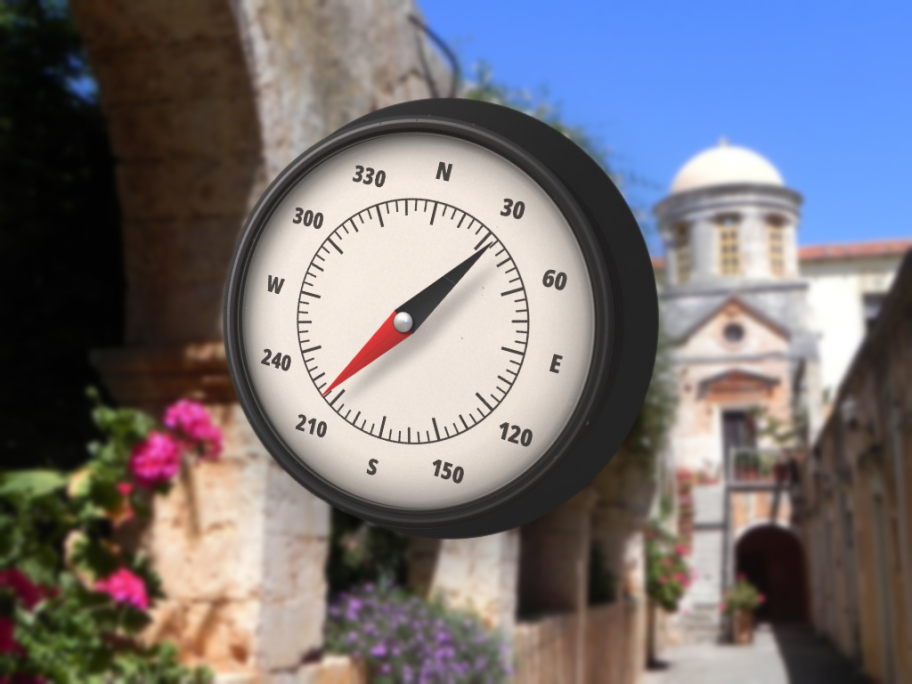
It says {"value": 215, "unit": "°"}
